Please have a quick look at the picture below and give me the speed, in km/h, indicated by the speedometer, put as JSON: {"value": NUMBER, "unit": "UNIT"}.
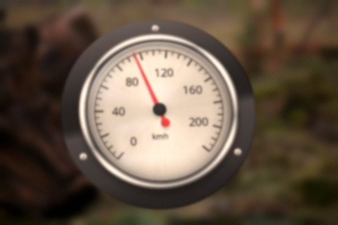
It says {"value": 95, "unit": "km/h"}
